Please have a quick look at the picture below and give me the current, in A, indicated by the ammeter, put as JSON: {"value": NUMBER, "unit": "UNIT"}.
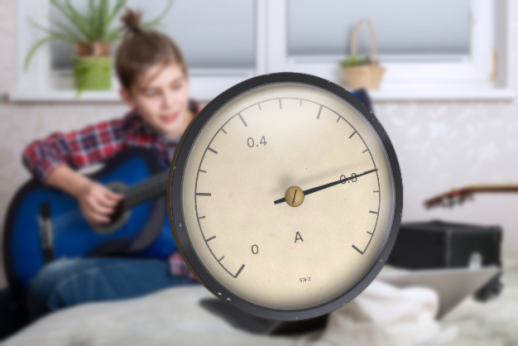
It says {"value": 0.8, "unit": "A"}
